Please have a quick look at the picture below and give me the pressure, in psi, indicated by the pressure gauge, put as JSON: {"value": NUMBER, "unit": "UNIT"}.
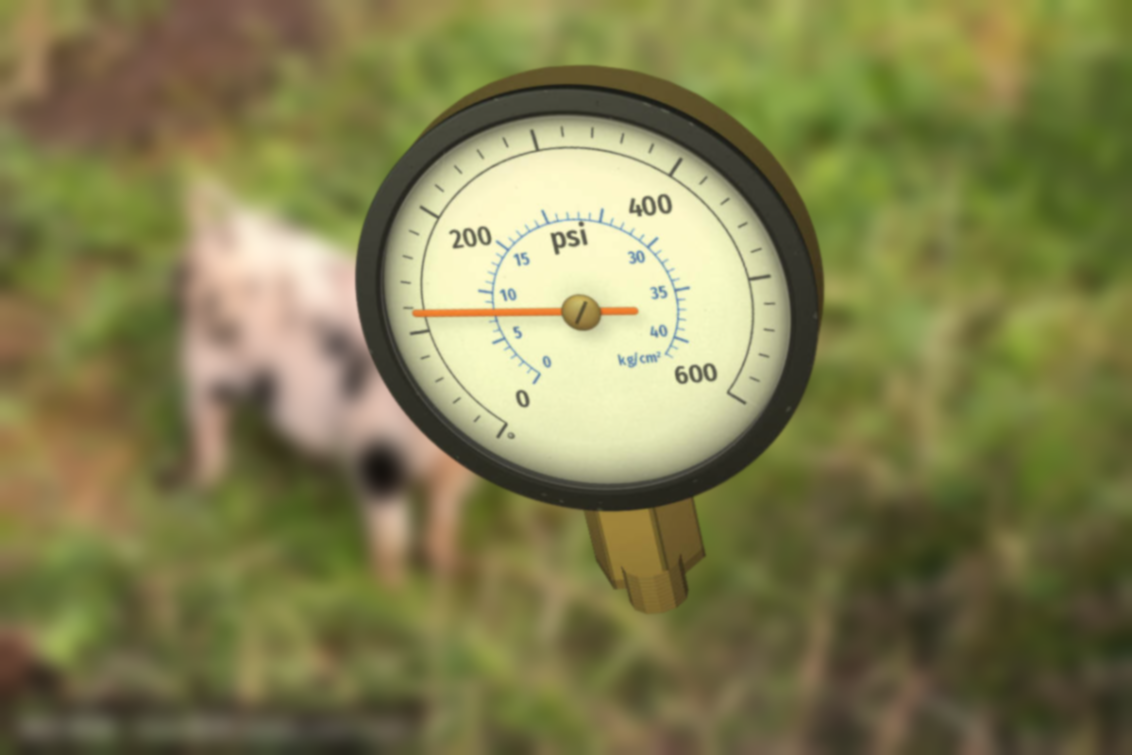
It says {"value": 120, "unit": "psi"}
